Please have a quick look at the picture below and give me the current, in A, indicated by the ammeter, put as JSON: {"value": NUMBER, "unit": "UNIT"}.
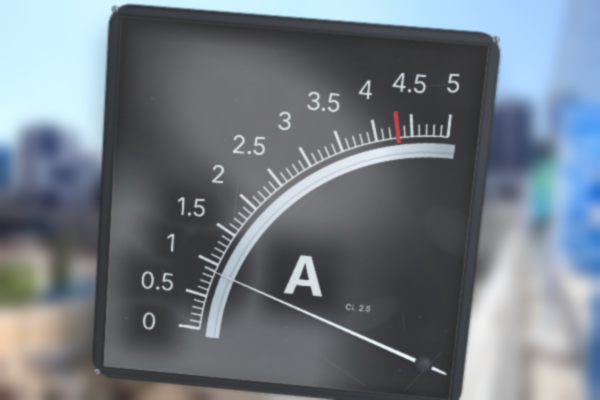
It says {"value": 0.9, "unit": "A"}
